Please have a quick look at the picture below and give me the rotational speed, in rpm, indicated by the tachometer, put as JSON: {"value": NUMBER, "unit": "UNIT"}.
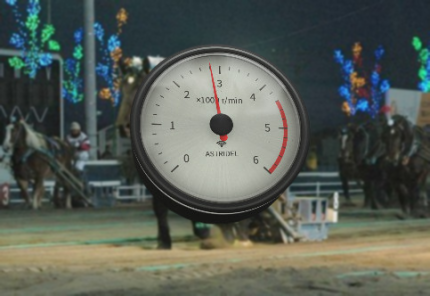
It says {"value": 2800, "unit": "rpm"}
